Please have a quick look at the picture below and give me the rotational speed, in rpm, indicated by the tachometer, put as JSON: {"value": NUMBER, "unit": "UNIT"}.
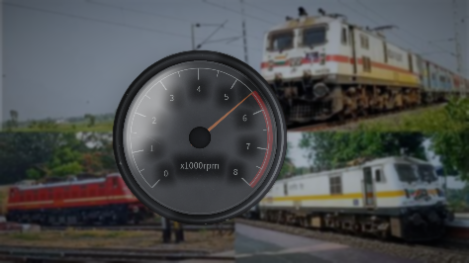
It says {"value": 5500, "unit": "rpm"}
